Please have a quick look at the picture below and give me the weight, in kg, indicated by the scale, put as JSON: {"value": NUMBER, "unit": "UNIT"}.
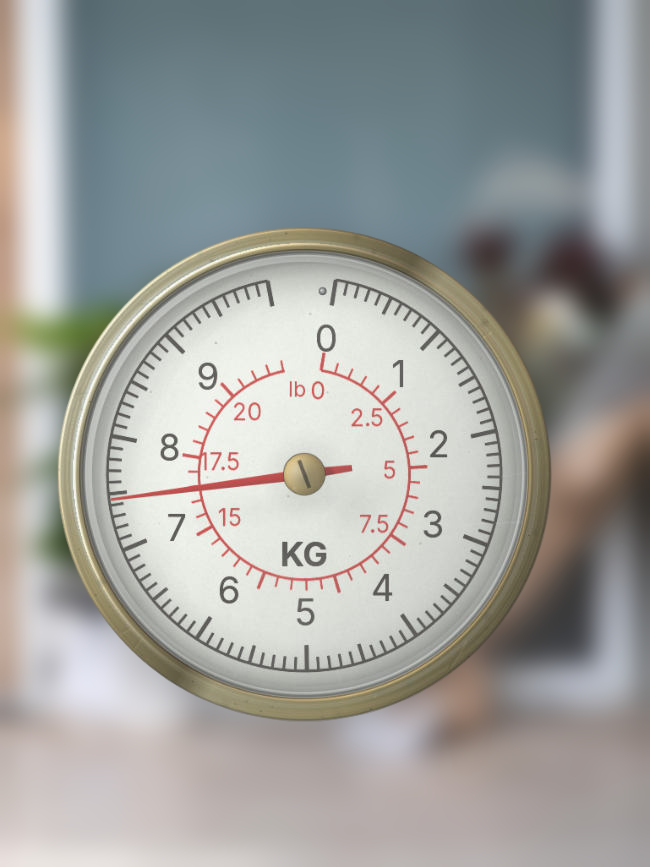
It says {"value": 7.45, "unit": "kg"}
